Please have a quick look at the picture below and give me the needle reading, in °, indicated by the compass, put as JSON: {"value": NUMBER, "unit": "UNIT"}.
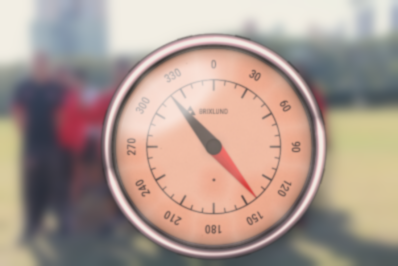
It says {"value": 140, "unit": "°"}
